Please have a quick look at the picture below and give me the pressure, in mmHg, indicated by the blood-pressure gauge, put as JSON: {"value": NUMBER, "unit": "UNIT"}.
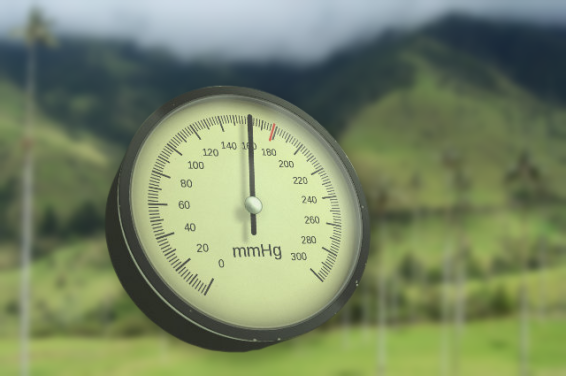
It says {"value": 160, "unit": "mmHg"}
